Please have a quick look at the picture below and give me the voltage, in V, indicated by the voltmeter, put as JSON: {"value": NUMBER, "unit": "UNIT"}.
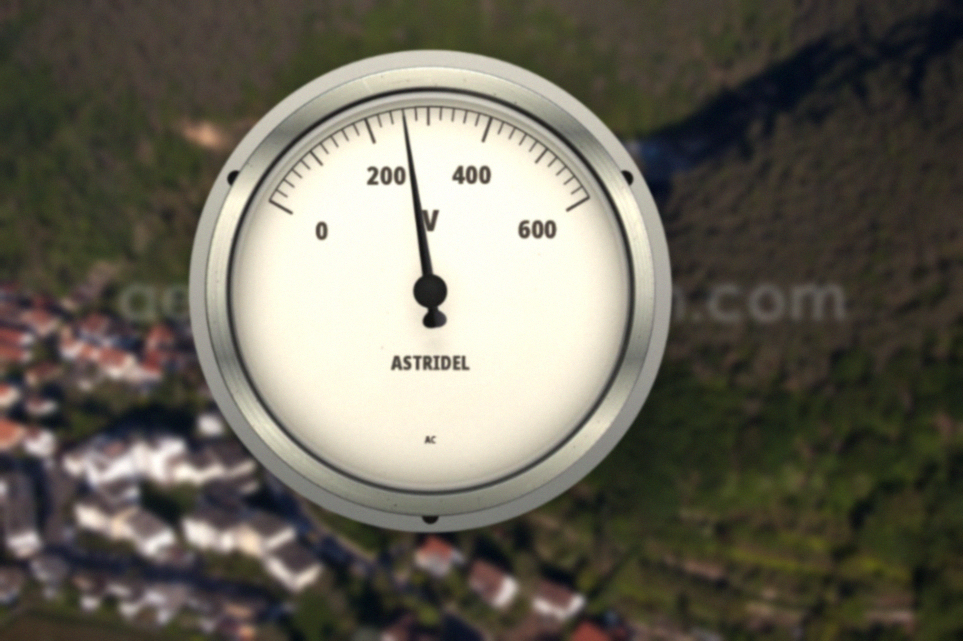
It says {"value": 260, "unit": "V"}
